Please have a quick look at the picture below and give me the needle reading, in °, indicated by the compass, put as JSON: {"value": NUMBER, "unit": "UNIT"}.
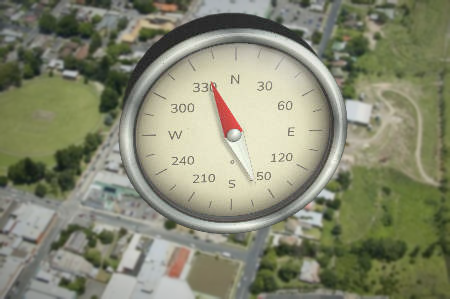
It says {"value": 337.5, "unit": "°"}
